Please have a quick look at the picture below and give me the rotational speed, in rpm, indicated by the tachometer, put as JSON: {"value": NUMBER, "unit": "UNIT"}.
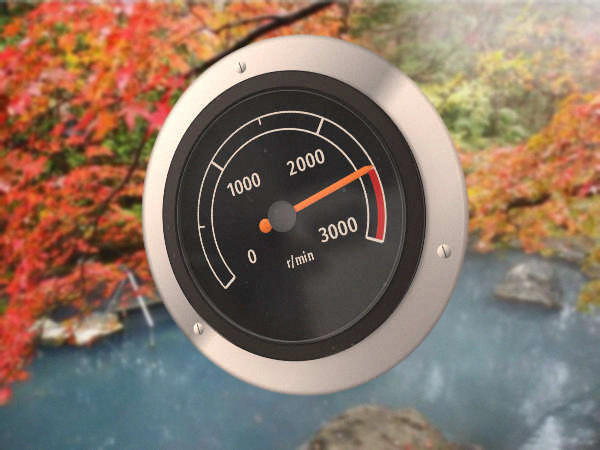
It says {"value": 2500, "unit": "rpm"}
